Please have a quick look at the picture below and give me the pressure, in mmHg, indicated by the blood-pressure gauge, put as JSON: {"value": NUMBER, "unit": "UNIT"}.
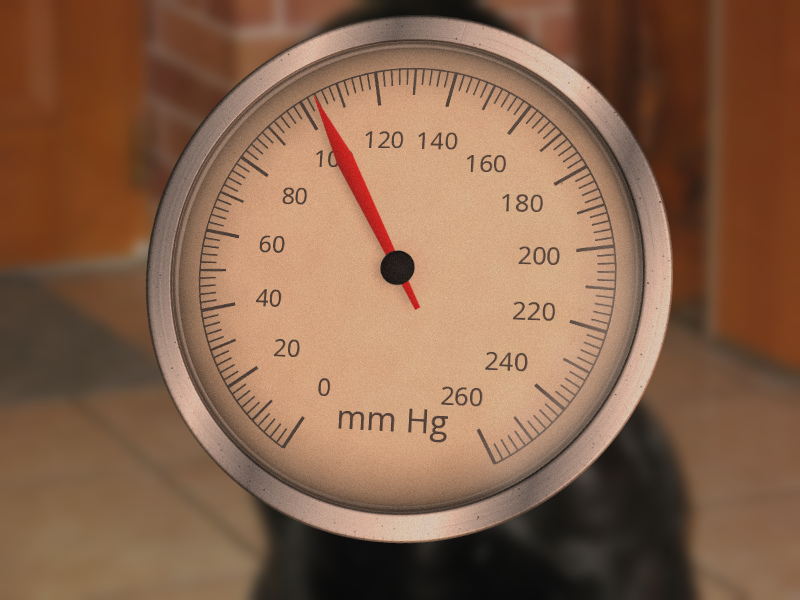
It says {"value": 104, "unit": "mmHg"}
